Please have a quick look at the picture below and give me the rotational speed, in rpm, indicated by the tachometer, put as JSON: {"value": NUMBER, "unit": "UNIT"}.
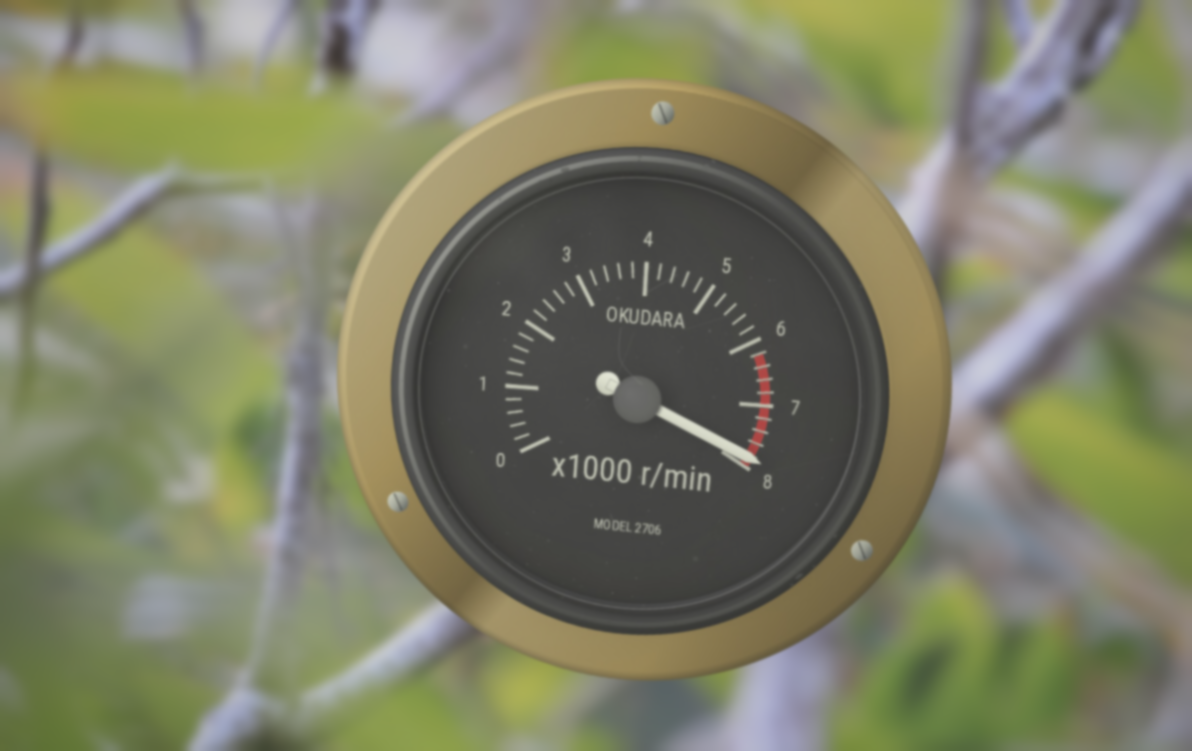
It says {"value": 7800, "unit": "rpm"}
